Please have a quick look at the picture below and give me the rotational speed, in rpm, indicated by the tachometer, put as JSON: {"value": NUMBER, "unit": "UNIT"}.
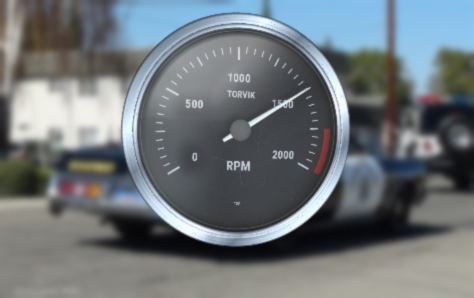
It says {"value": 1500, "unit": "rpm"}
